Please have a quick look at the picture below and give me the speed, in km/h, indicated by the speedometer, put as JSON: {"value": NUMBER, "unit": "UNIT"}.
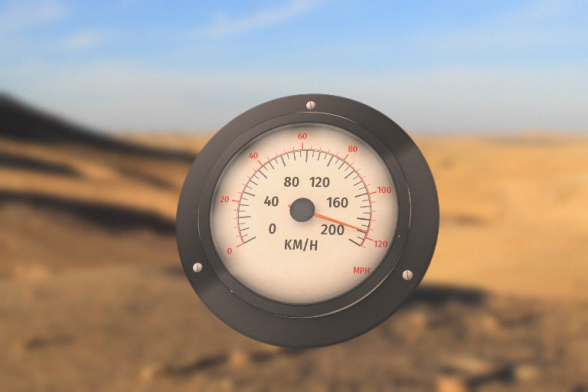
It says {"value": 190, "unit": "km/h"}
